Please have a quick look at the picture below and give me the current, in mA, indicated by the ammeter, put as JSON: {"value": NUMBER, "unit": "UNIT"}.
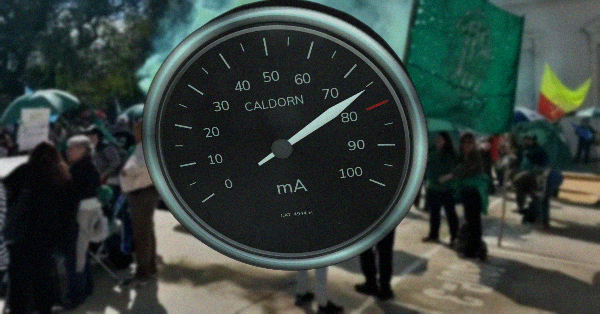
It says {"value": 75, "unit": "mA"}
